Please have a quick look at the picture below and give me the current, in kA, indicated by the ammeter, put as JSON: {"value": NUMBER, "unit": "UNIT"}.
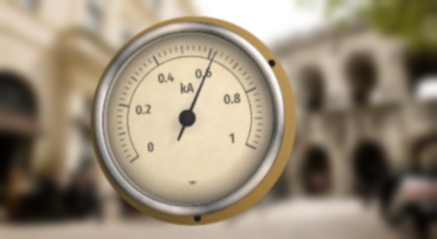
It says {"value": 0.62, "unit": "kA"}
